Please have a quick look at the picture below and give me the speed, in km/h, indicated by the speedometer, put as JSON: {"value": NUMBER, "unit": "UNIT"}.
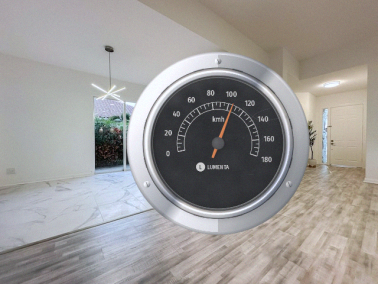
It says {"value": 105, "unit": "km/h"}
